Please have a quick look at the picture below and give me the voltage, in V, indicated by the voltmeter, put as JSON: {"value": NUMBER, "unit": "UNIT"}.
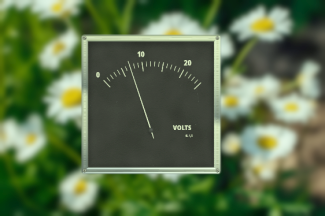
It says {"value": 7, "unit": "V"}
